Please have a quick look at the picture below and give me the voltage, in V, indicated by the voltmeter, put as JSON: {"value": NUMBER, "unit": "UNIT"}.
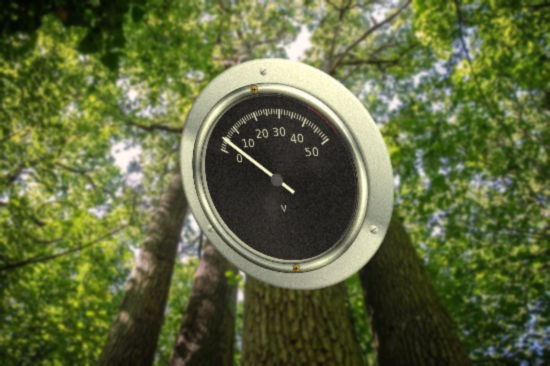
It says {"value": 5, "unit": "V"}
